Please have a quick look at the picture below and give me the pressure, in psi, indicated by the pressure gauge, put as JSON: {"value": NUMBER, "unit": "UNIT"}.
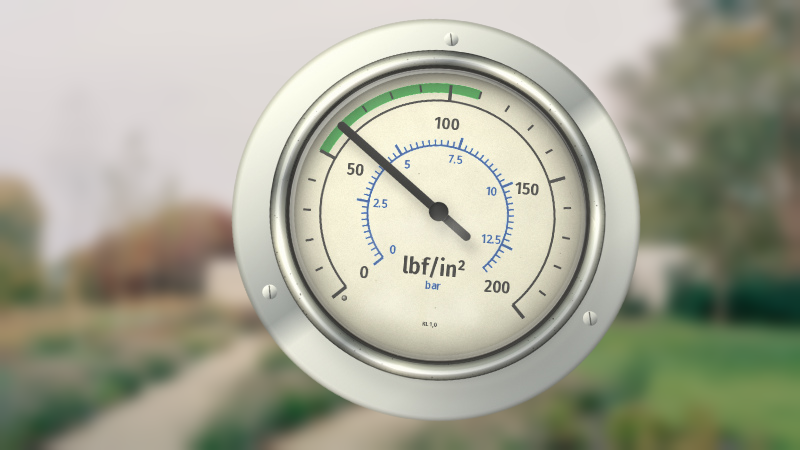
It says {"value": 60, "unit": "psi"}
